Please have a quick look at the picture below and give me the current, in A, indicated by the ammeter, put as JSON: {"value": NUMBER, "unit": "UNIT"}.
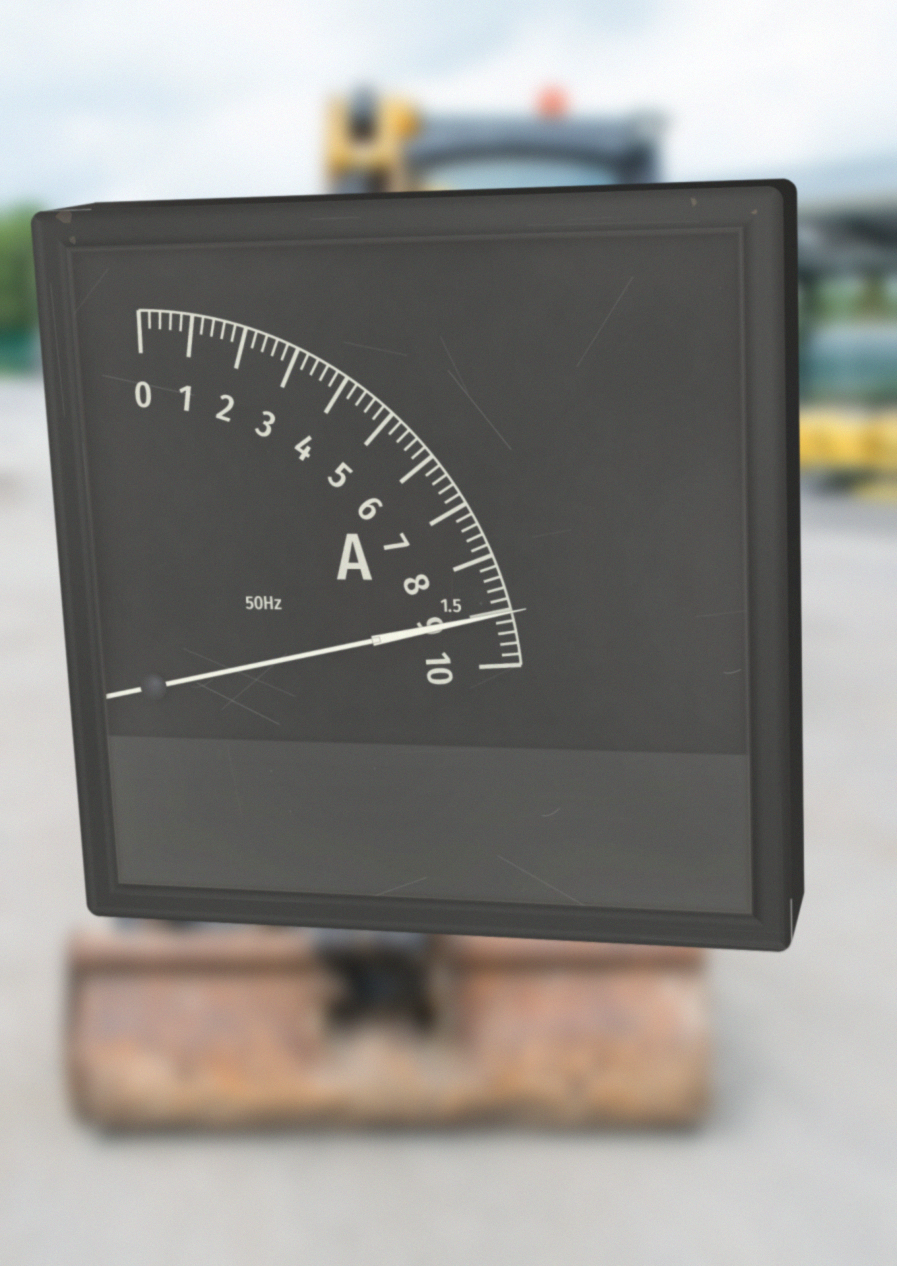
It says {"value": 9, "unit": "A"}
